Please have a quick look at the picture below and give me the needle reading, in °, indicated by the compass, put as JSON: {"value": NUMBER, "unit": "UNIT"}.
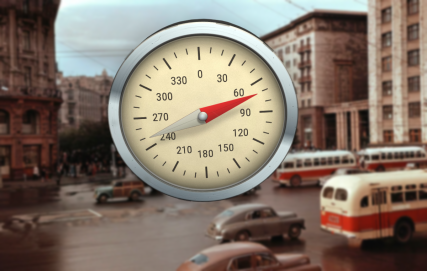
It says {"value": 70, "unit": "°"}
